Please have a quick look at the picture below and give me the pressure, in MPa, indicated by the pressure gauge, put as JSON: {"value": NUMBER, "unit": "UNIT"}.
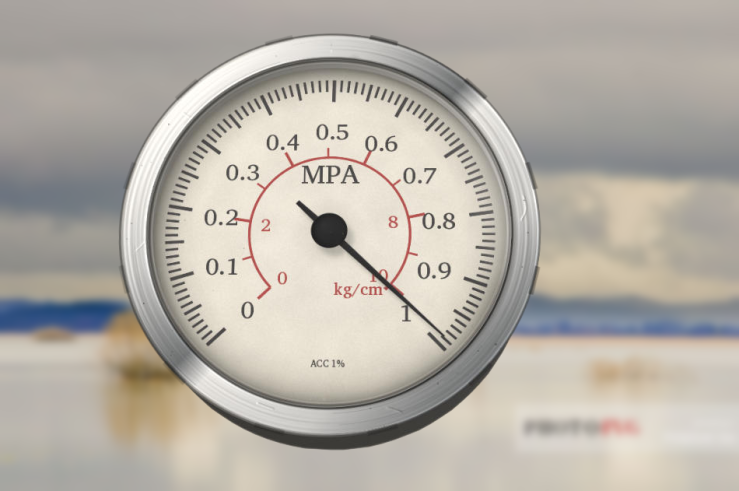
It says {"value": 0.99, "unit": "MPa"}
